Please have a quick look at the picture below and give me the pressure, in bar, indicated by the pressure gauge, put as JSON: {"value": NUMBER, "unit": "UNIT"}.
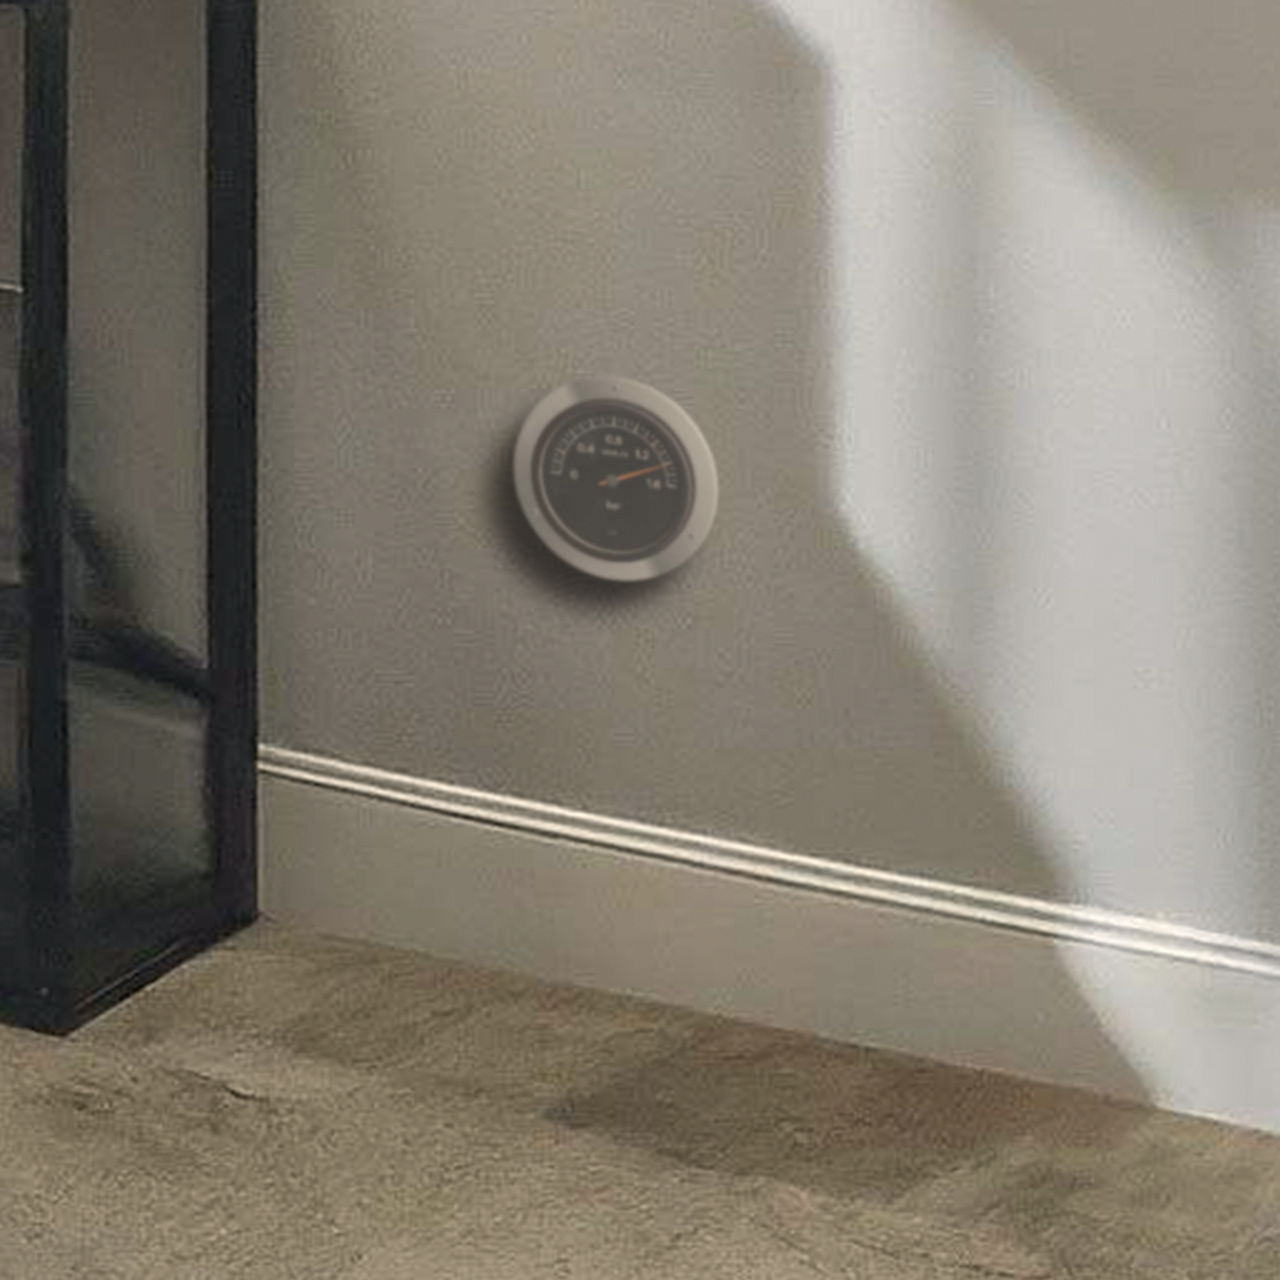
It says {"value": 1.4, "unit": "bar"}
